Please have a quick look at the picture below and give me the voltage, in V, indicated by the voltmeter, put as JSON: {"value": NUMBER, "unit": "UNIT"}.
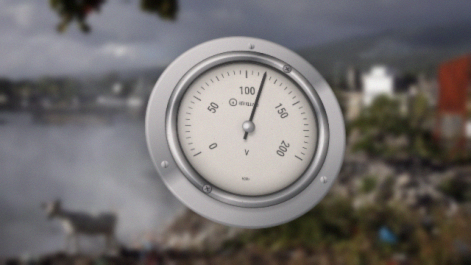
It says {"value": 115, "unit": "V"}
